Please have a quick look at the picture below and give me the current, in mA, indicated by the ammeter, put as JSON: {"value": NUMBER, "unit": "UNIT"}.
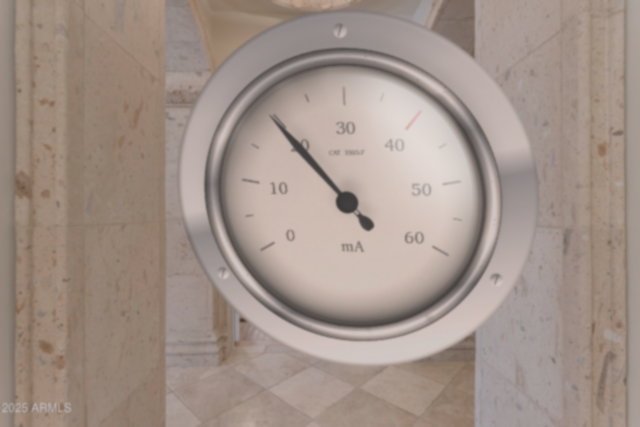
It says {"value": 20, "unit": "mA"}
